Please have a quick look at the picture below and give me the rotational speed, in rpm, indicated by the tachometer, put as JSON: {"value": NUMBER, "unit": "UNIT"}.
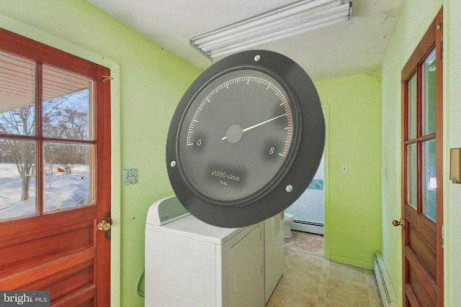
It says {"value": 6500, "unit": "rpm"}
